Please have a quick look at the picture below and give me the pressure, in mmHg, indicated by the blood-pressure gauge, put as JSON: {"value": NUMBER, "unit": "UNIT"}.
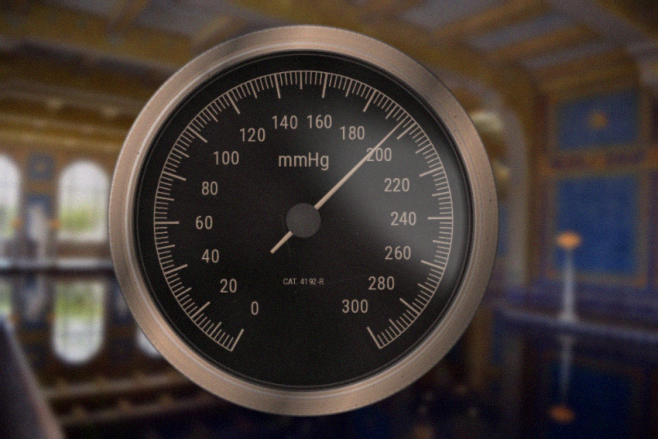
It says {"value": 196, "unit": "mmHg"}
